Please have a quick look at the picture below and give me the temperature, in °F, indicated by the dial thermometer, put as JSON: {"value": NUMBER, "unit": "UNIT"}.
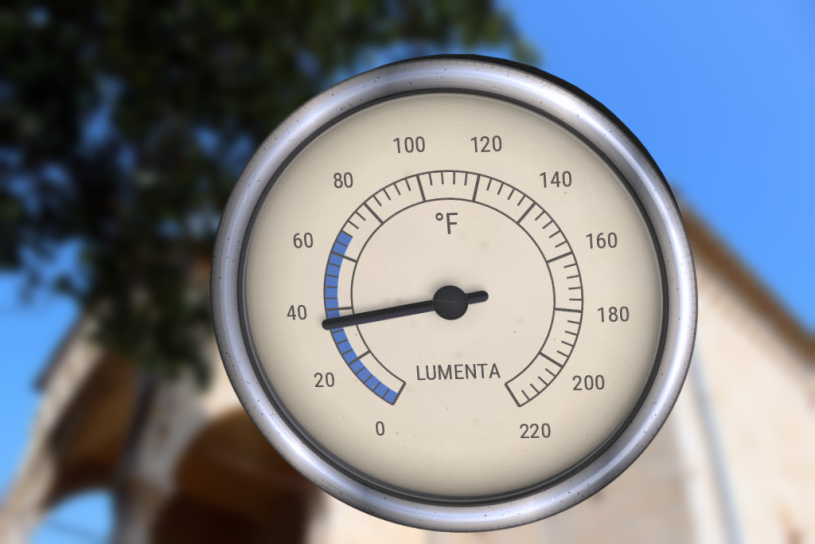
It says {"value": 36, "unit": "°F"}
